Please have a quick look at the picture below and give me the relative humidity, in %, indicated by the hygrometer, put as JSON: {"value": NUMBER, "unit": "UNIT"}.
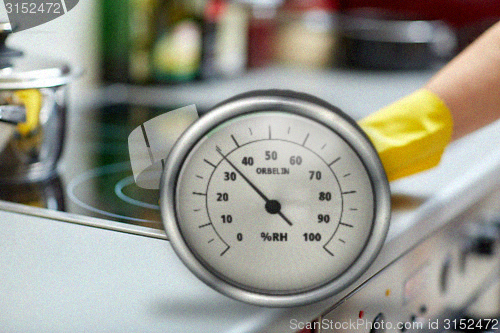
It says {"value": 35, "unit": "%"}
